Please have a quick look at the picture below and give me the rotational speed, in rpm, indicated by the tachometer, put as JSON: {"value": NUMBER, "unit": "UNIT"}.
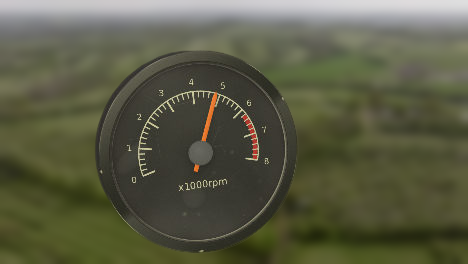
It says {"value": 4800, "unit": "rpm"}
